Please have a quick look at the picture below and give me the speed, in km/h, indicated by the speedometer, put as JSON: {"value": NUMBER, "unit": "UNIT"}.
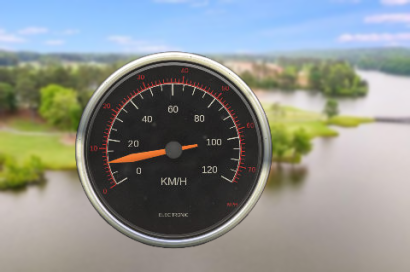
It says {"value": 10, "unit": "km/h"}
